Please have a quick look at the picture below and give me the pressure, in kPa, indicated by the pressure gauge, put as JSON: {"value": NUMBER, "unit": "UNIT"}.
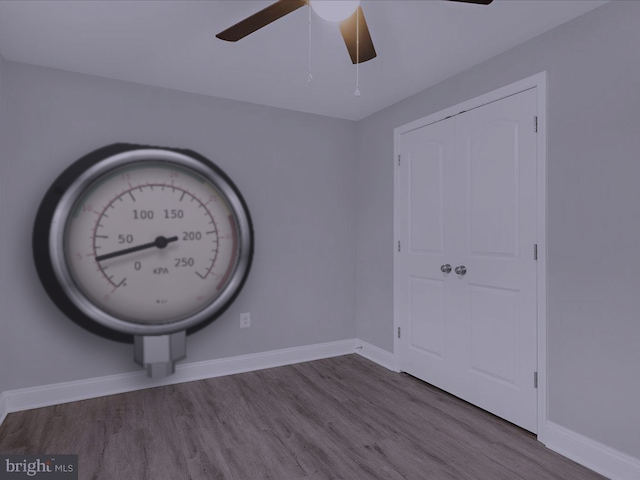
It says {"value": 30, "unit": "kPa"}
